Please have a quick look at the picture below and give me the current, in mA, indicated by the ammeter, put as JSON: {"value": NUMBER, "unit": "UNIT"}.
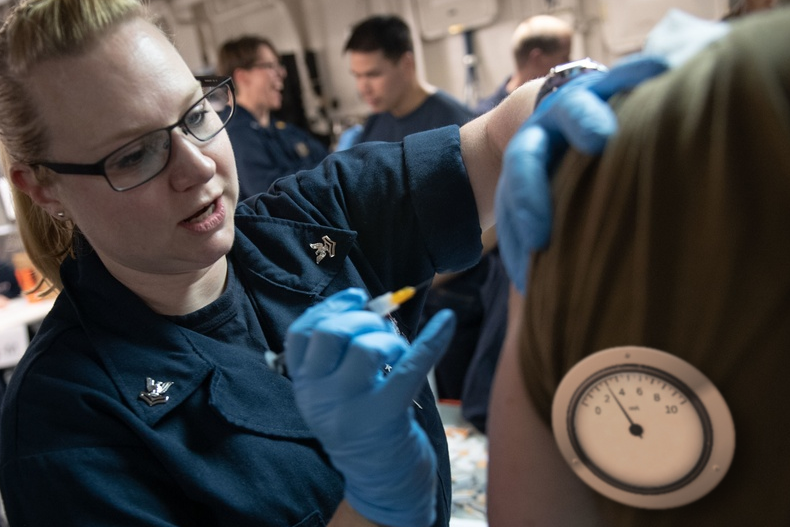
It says {"value": 3, "unit": "mA"}
